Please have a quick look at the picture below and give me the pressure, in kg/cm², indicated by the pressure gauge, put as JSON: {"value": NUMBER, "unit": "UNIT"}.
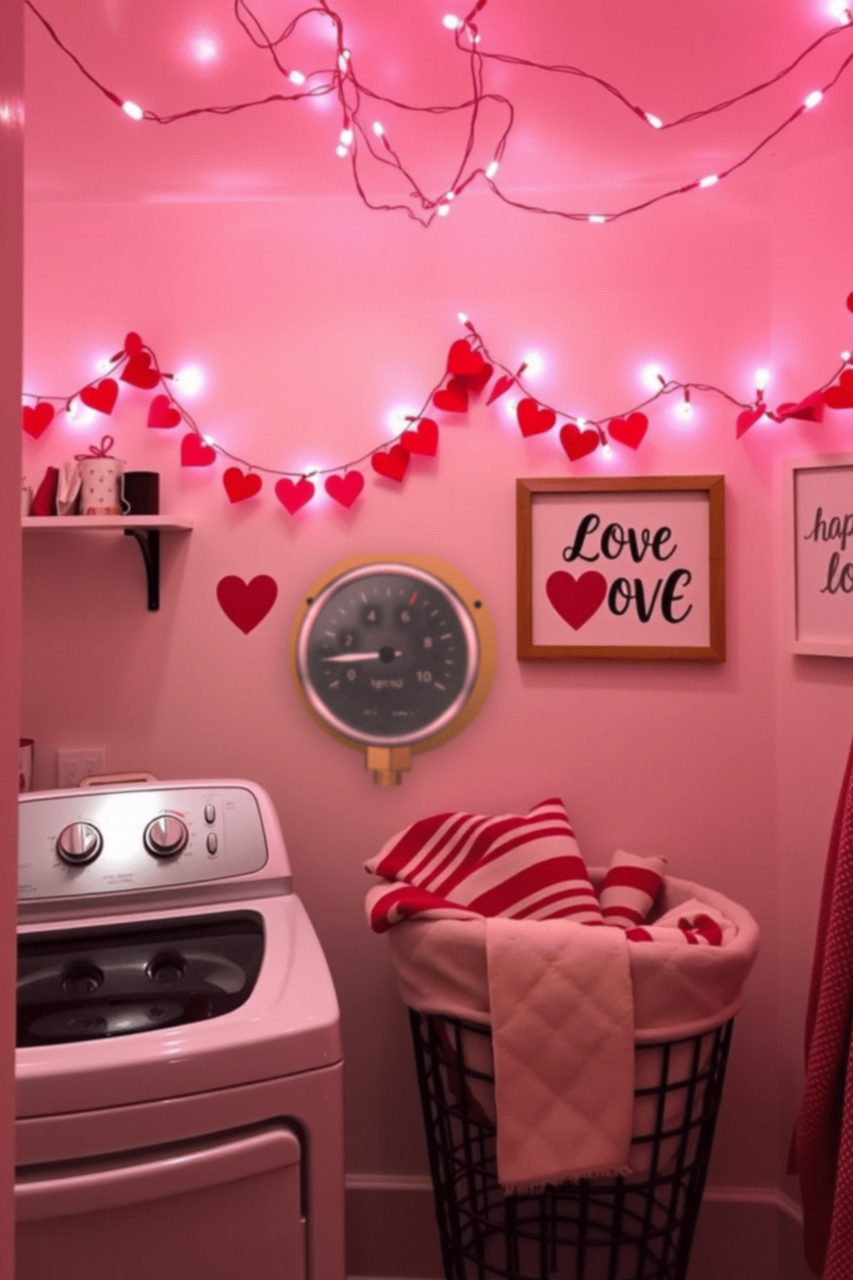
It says {"value": 1, "unit": "kg/cm²"}
